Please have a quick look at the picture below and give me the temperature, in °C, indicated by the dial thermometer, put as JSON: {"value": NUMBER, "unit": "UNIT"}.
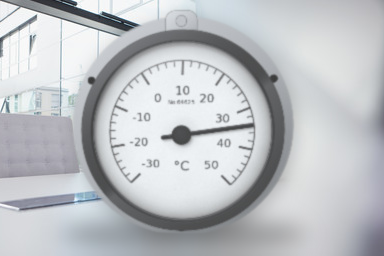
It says {"value": 34, "unit": "°C"}
